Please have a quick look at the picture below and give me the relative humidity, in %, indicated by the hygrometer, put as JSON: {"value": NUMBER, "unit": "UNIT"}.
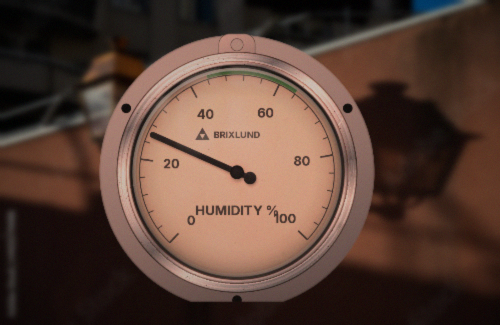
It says {"value": 26, "unit": "%"}
